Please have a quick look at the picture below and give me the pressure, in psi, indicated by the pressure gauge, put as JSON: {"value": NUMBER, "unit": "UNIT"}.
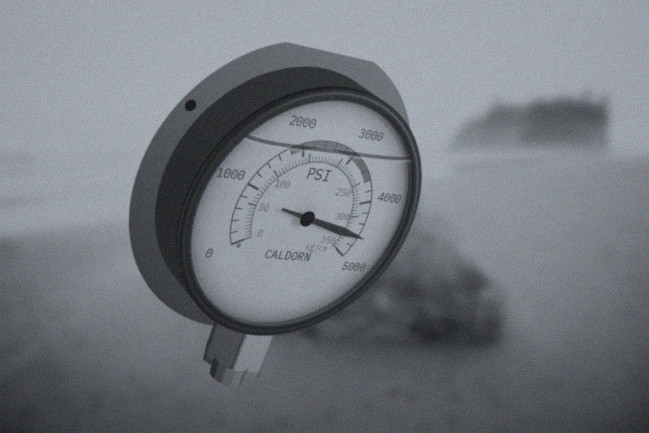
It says {"value": 4600, "unit": "psi"}
